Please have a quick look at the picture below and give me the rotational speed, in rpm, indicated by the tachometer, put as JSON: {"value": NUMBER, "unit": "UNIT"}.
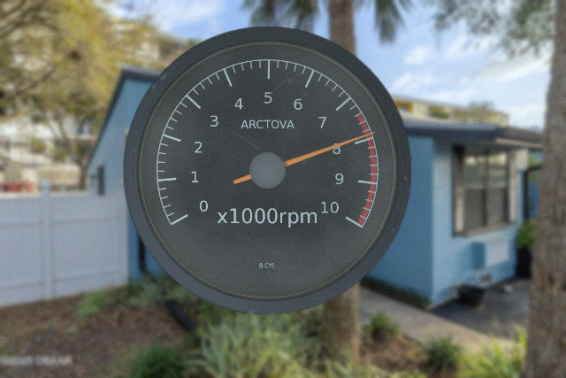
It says {"value": 7900, "unit": "rpm"}
